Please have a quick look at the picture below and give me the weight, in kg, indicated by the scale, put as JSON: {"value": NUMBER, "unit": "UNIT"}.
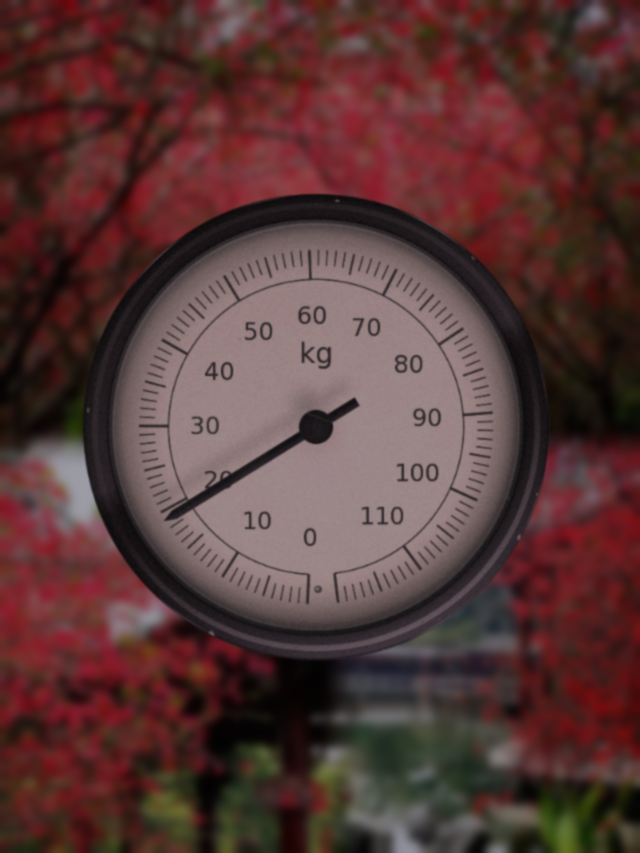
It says {"value": 19, "unit": "kg"}
